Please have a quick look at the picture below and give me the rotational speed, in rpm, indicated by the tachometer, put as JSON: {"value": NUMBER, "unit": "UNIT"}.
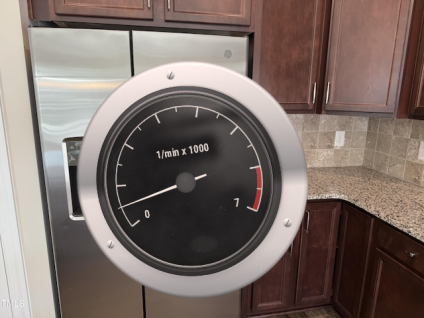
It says {"value": 500, "unit": "rpm"}
